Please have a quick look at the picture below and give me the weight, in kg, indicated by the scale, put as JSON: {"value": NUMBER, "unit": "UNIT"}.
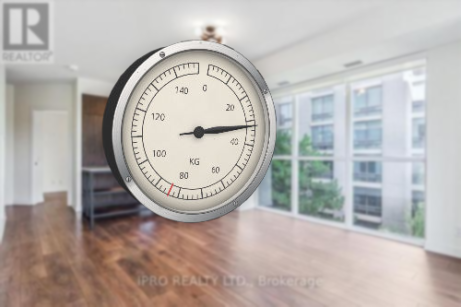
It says {"value": 32, "unit": "kg"}
